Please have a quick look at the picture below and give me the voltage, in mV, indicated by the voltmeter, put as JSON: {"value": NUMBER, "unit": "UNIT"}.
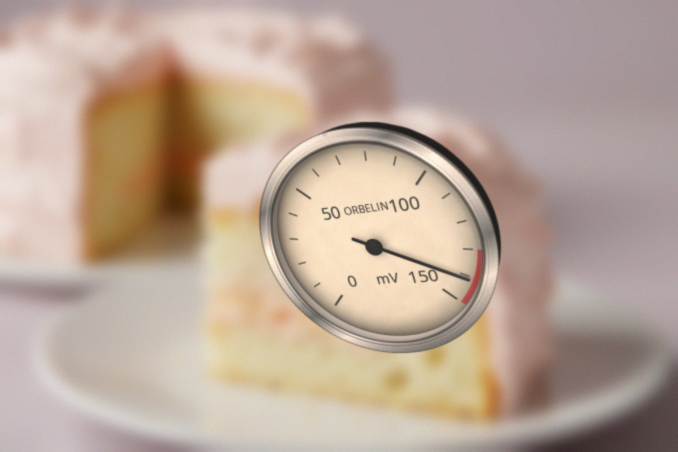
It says {"value": 140, "unit": "mV"}
